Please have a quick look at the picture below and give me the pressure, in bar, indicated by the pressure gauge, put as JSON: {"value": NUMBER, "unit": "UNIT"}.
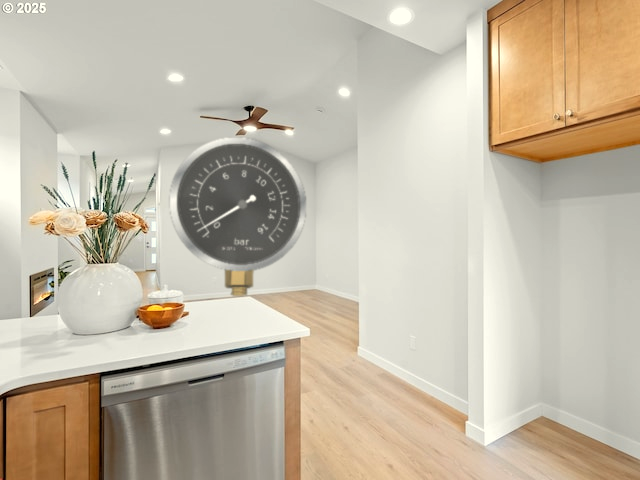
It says {"value": 0.5, "unit": "bar"}
